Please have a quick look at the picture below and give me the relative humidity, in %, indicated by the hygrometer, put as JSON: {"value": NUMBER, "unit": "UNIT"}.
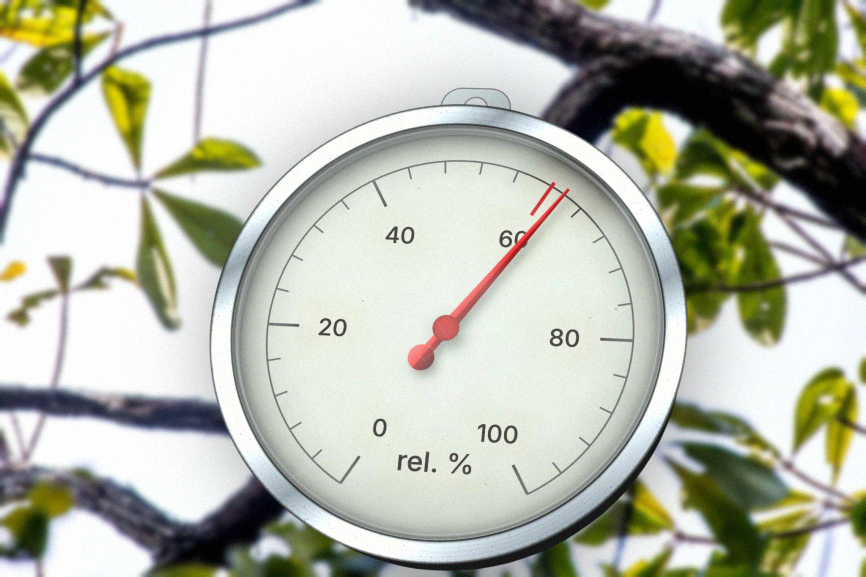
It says {"value": 62, "unit": "%"}
